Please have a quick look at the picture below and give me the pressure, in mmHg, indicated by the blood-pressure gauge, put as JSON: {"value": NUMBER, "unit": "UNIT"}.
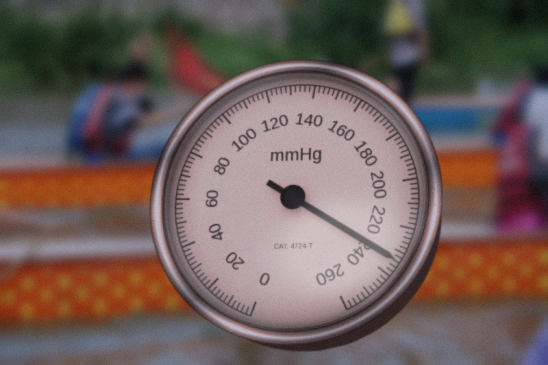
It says {"value": 234, "unit": "mmHg"}
